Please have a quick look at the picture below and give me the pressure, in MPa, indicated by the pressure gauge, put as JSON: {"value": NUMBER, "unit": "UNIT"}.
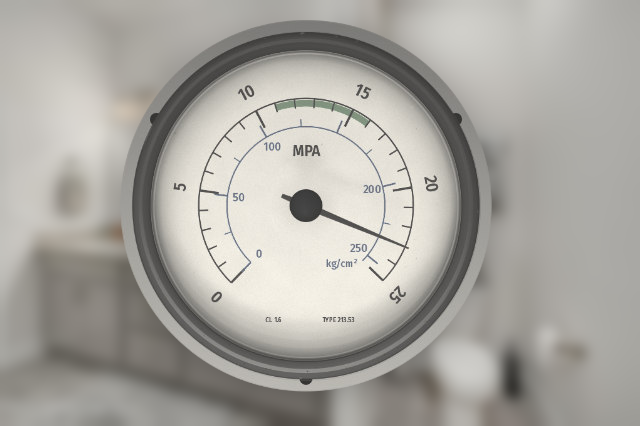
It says {"value": 23, "unit": "MPa"}
